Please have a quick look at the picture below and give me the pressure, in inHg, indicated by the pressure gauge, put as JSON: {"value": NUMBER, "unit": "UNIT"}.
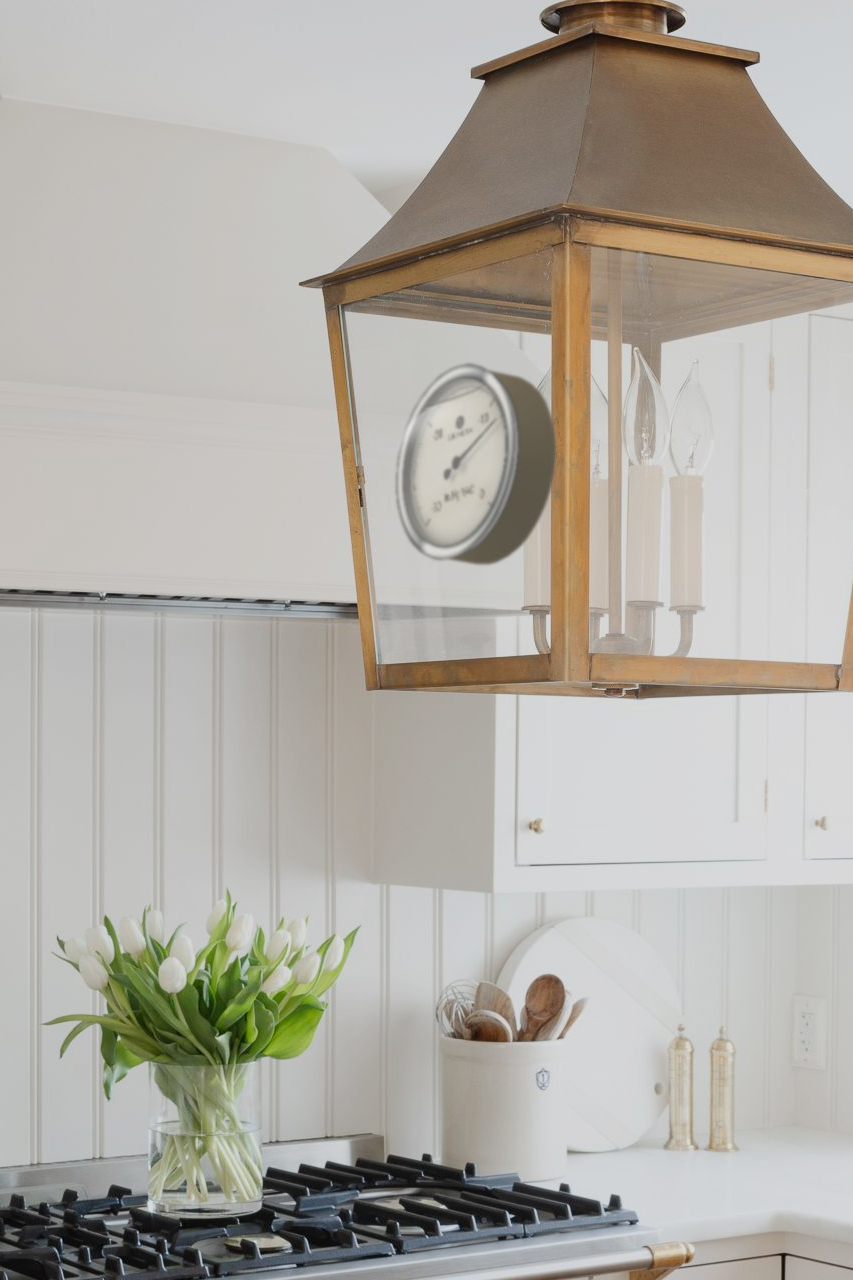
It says {"value": -8, "unit": "inHg"}
